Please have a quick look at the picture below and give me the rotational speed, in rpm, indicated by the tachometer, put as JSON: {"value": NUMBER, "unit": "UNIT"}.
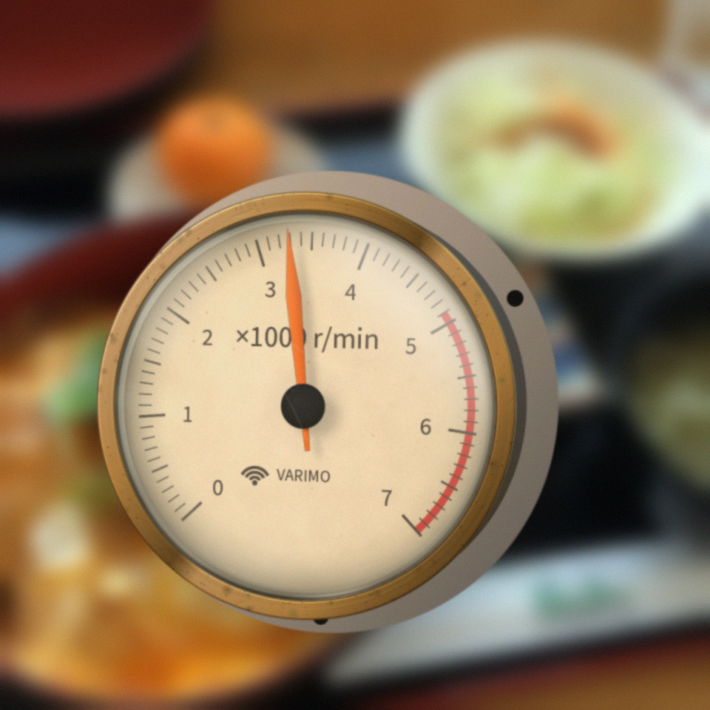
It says {"value": 3300, "unit": "rpm"}
